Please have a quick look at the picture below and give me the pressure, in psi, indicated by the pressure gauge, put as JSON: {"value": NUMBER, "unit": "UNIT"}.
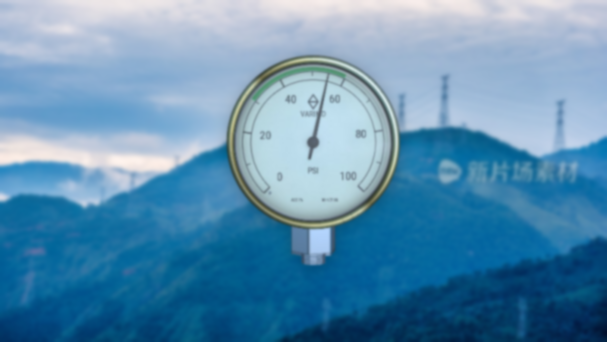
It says {"value": 55, "unit": "psi"}
